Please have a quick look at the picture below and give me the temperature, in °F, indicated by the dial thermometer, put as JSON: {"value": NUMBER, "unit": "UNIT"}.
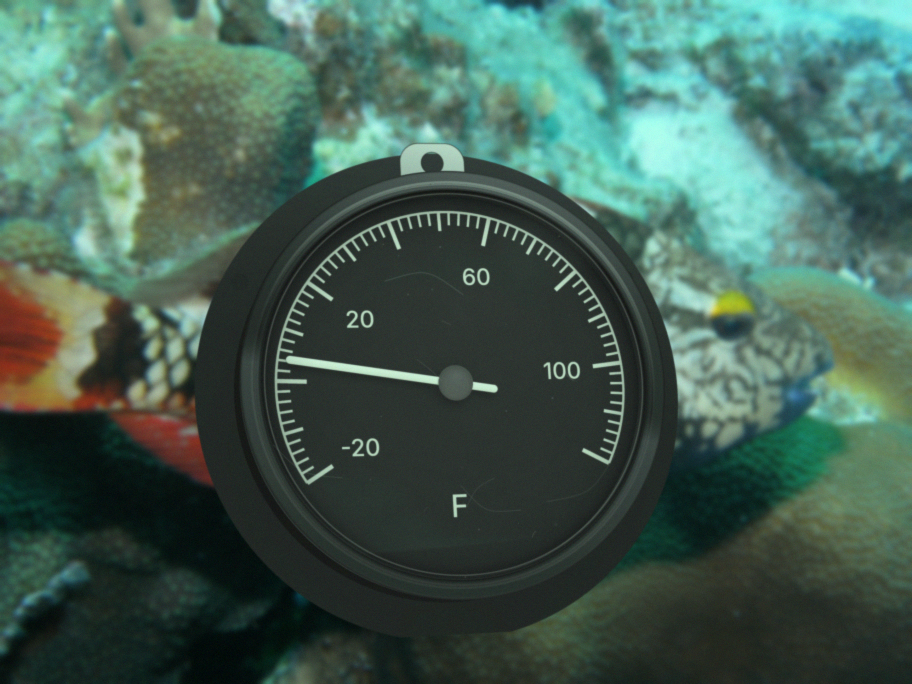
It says {"value": 4, "unit": "°F"}
